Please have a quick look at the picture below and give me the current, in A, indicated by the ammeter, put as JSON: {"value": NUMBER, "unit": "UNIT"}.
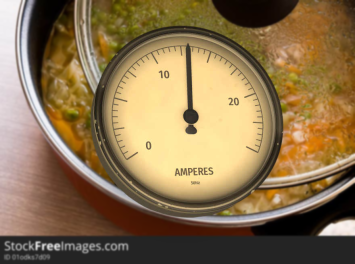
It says {"value": 13, "unit": "A"}
